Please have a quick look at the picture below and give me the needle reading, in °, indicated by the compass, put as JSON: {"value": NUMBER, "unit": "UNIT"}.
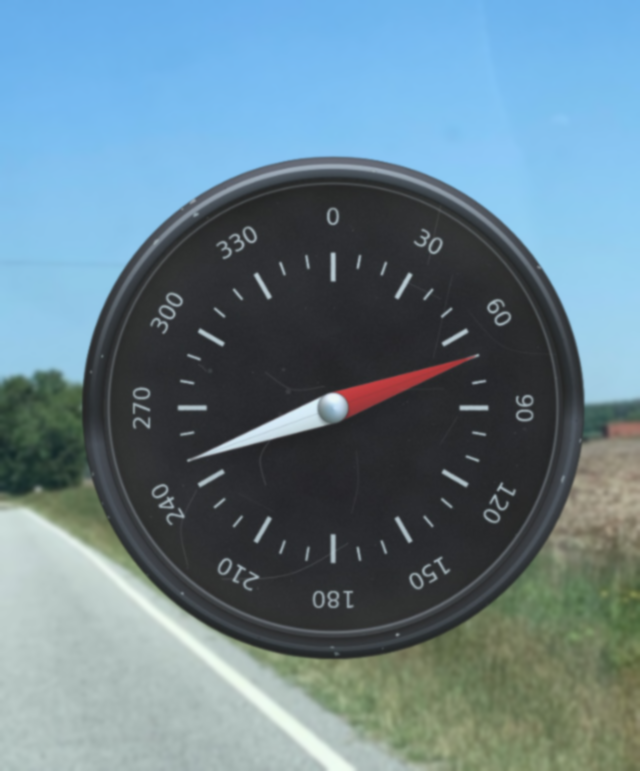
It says {"value": 70, "unit": "°"}
